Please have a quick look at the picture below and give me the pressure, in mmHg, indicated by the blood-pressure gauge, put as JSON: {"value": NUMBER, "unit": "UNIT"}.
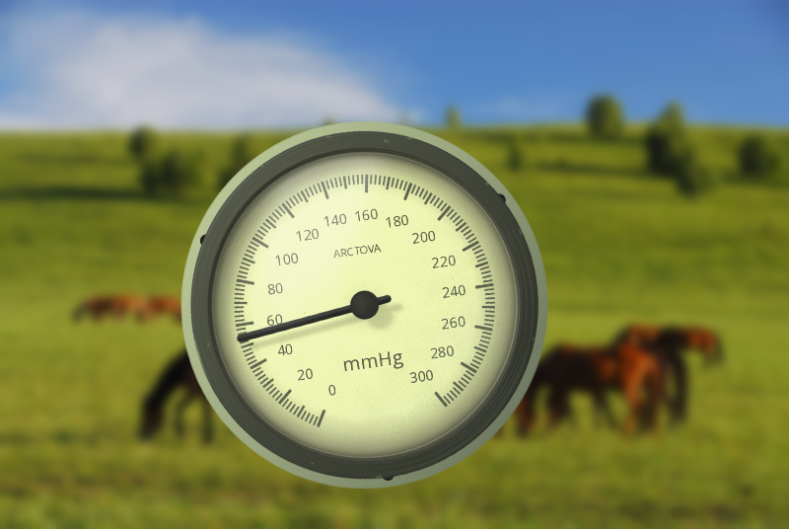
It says {"value": 54, "unit": "mmHg"}
